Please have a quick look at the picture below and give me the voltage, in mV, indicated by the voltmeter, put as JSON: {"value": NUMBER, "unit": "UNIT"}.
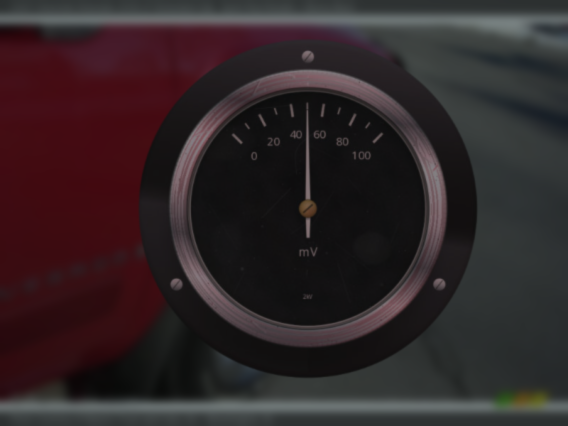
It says {"value": 50, "unit": "mV"}
